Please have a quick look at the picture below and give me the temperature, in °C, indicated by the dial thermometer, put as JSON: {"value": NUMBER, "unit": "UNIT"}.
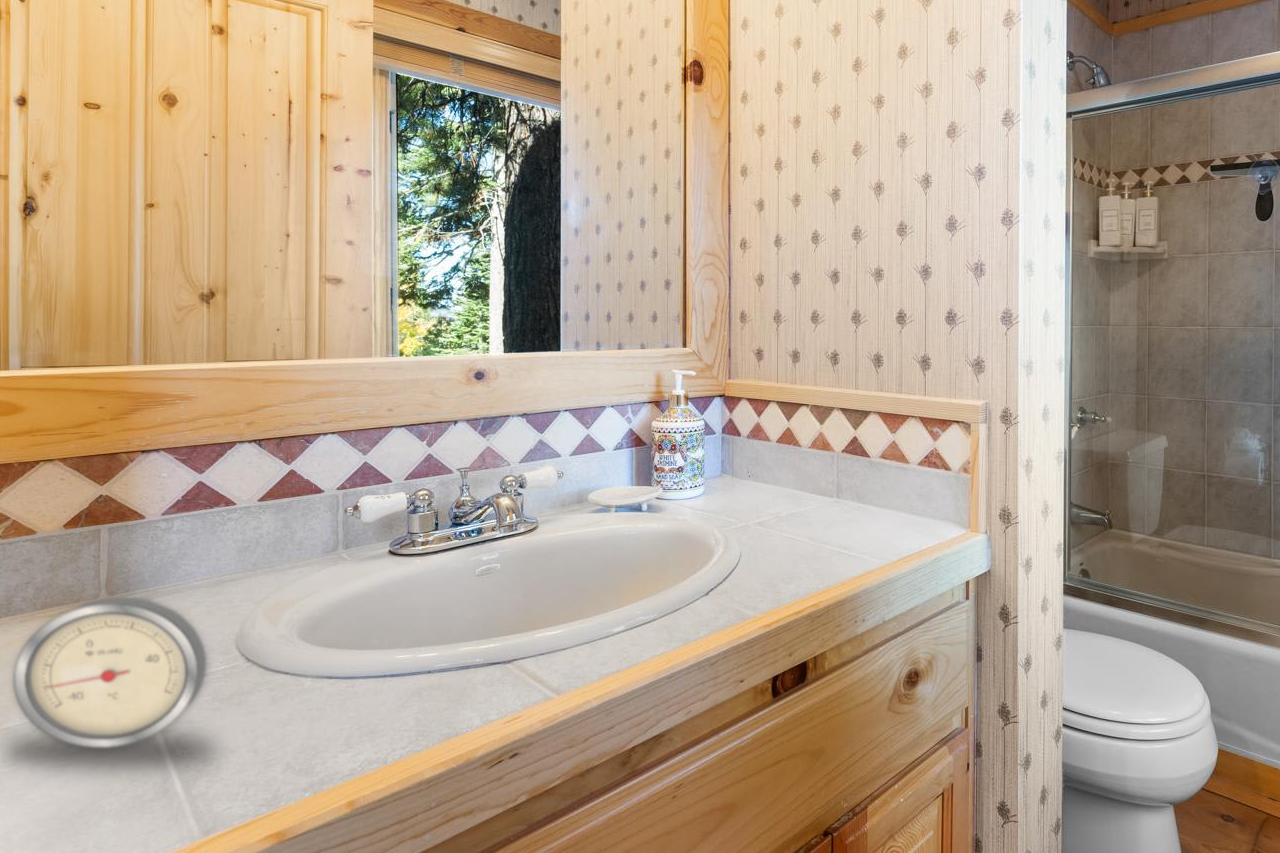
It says {"value": -30, "unit": "°C"}
